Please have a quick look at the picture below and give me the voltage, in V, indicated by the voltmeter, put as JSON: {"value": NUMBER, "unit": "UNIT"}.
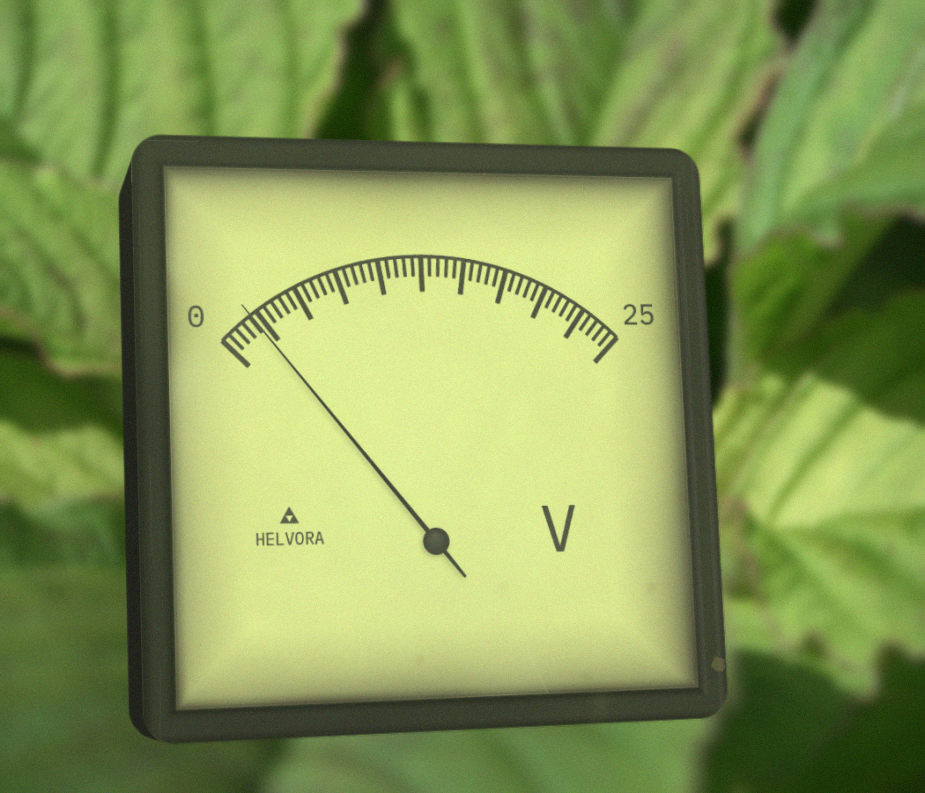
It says {"value": 2, "unit": "V"}
